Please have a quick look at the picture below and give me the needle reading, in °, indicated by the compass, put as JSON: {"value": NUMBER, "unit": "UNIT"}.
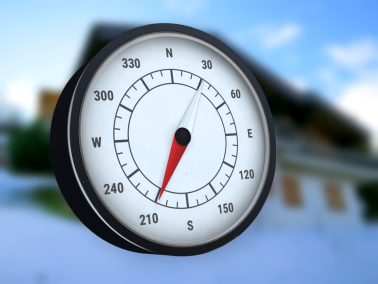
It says {"value": 210, "unit": "°"}
